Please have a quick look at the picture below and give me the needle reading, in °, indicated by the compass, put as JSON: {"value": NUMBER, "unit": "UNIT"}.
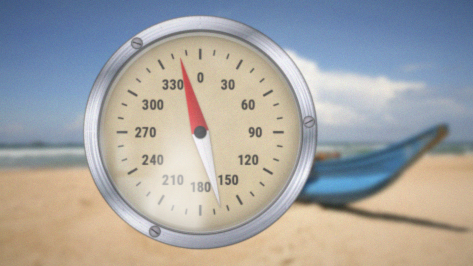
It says {"value": 345, "unit": "°"}
